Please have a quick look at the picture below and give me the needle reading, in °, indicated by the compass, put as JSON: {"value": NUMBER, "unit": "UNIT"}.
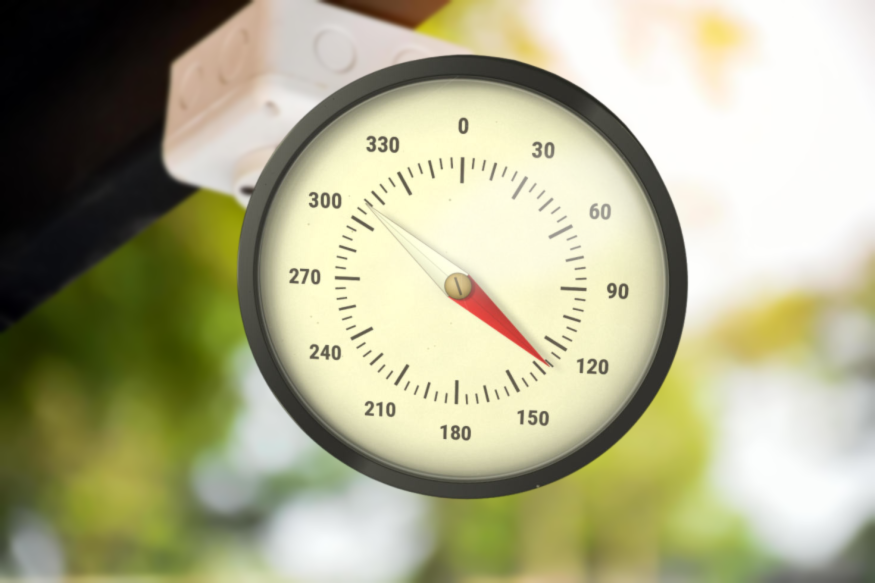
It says {"value": 130, "unit": "°"}
